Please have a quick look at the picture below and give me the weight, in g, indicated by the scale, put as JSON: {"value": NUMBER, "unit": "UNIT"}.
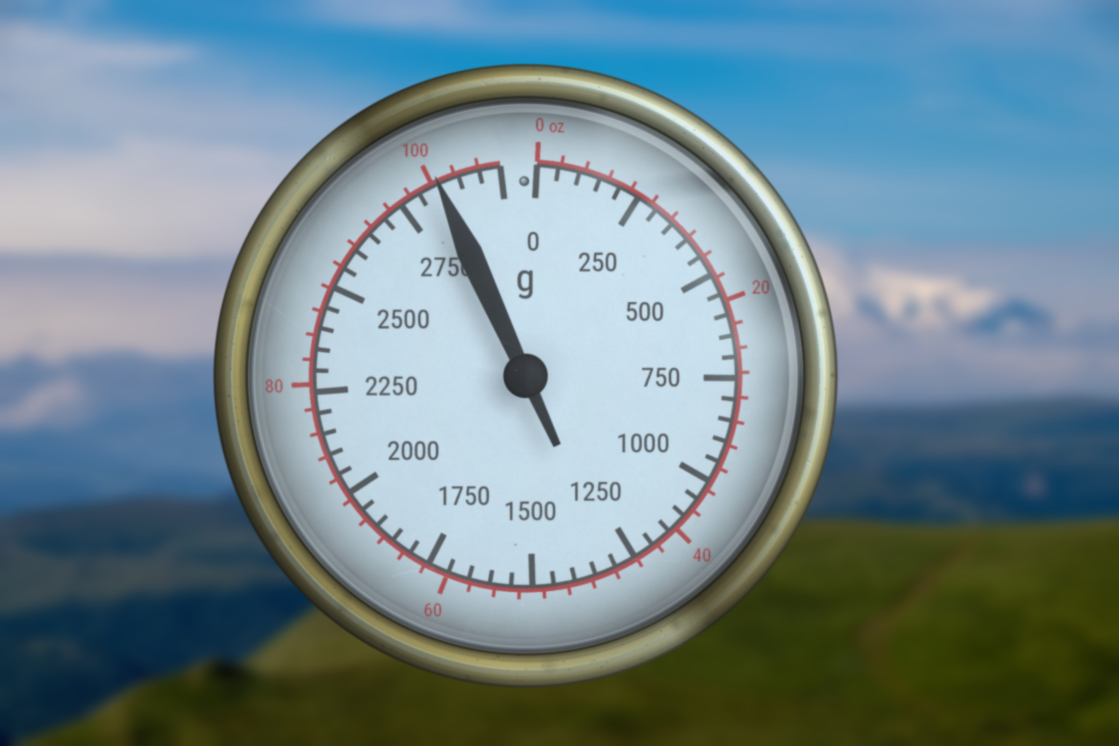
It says {"value": 2850, "unit": "g"}
